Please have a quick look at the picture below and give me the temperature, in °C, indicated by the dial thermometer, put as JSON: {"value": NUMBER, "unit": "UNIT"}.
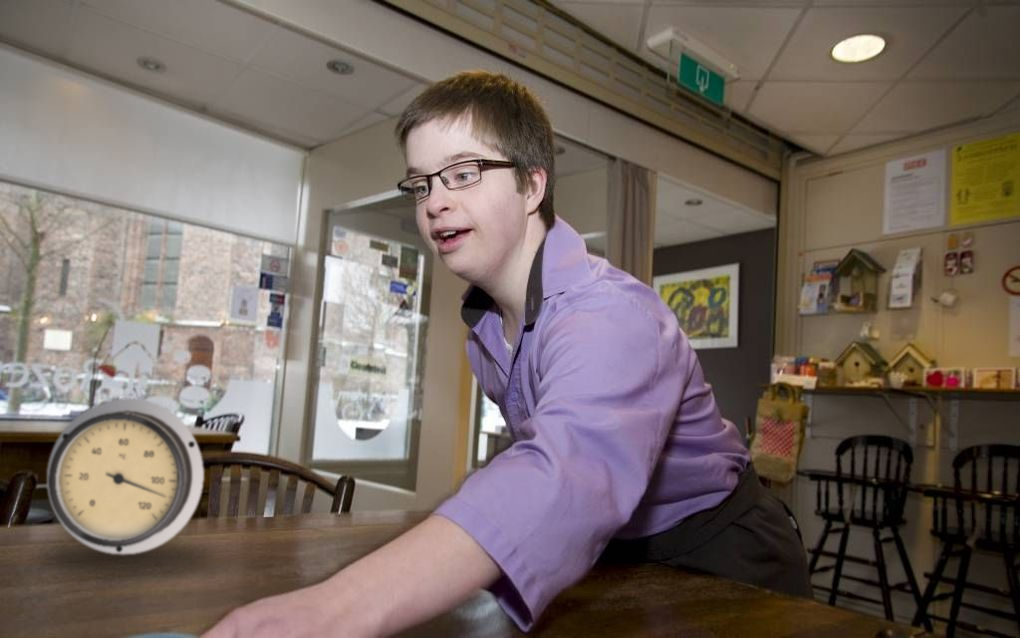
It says {"value": 108, "unit": "°C"}
